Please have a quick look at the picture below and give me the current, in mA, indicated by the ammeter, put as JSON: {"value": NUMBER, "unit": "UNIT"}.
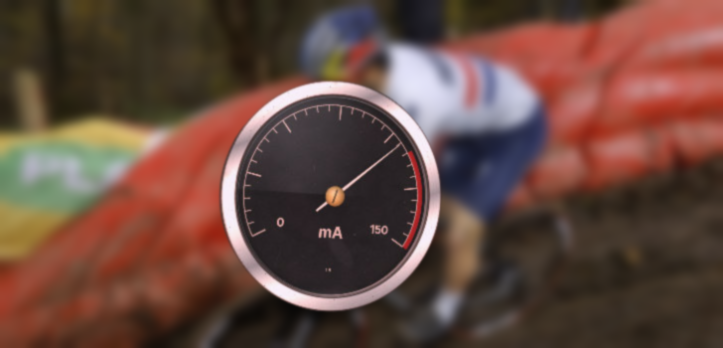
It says {"value": 105, "unit": "mA"}
